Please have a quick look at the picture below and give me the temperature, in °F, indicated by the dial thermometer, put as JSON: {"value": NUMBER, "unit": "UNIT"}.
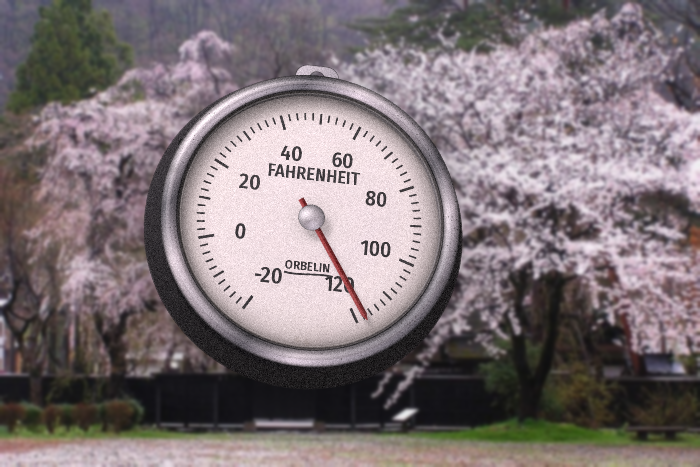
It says {"value": 118, "unit": "°F"}
